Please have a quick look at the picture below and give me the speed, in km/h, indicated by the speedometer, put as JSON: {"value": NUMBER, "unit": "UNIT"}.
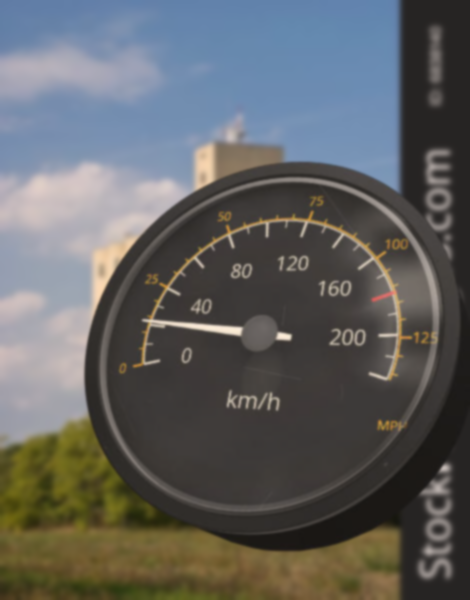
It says {"value": 20, "unit": "km/h"}
